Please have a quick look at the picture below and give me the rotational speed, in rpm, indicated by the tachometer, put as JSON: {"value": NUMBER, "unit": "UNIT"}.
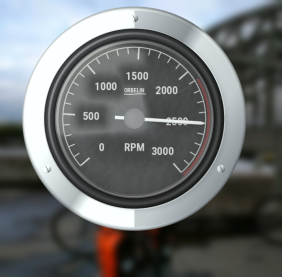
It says {"value": 2500, "unit": "rpm"}
